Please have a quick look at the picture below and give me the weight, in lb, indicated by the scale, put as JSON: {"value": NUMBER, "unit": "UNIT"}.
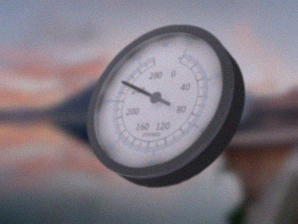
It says {"value": 240, "unit": "lb"}
